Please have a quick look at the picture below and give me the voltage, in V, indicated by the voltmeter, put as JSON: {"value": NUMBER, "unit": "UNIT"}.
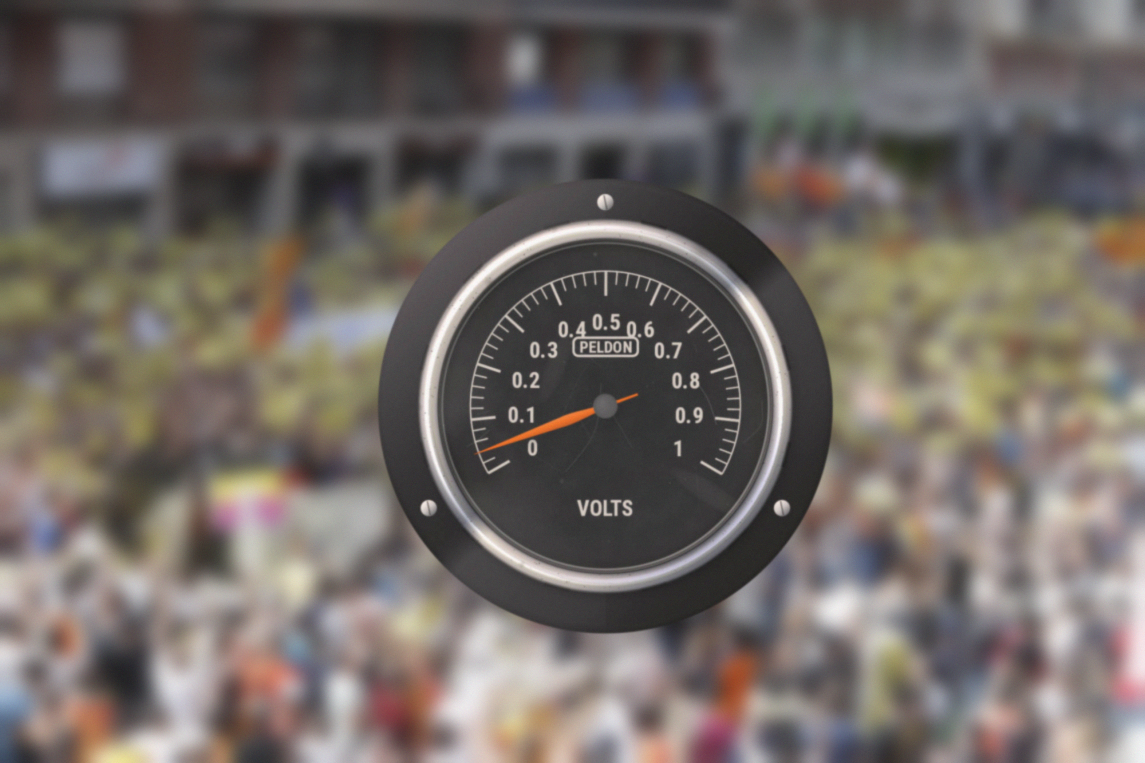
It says {"value": 0.04, "unit": "V"}
